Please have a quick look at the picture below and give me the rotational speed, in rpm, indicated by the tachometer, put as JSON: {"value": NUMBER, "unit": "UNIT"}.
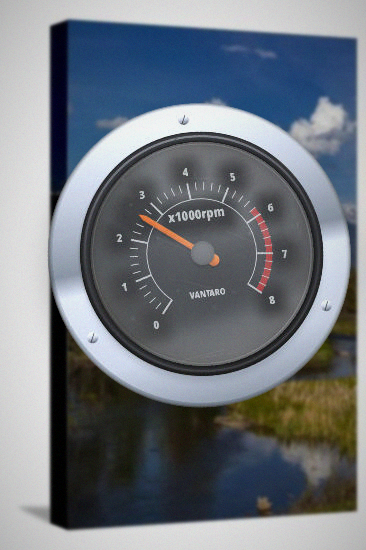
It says {"value": 2600, "unit": "rpm"}
